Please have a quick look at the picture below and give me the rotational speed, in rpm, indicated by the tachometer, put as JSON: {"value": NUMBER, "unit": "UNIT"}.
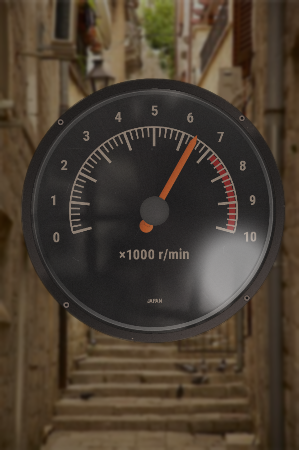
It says {"value": 6400, "unit": "rpm"}
